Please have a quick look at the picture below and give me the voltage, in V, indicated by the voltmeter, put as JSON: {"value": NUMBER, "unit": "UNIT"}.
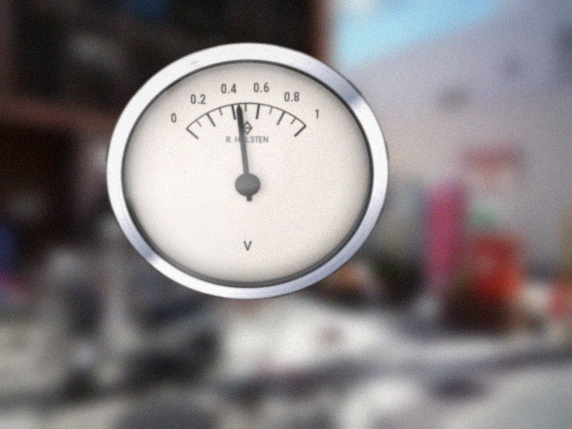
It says {"value": 0.45, "unit": "V"}
